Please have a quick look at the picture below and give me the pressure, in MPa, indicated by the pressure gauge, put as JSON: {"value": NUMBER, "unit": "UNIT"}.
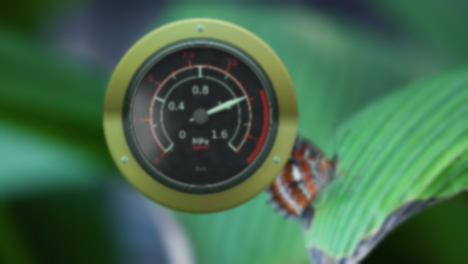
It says {"value": 1.2, "unit": "MPa"}
